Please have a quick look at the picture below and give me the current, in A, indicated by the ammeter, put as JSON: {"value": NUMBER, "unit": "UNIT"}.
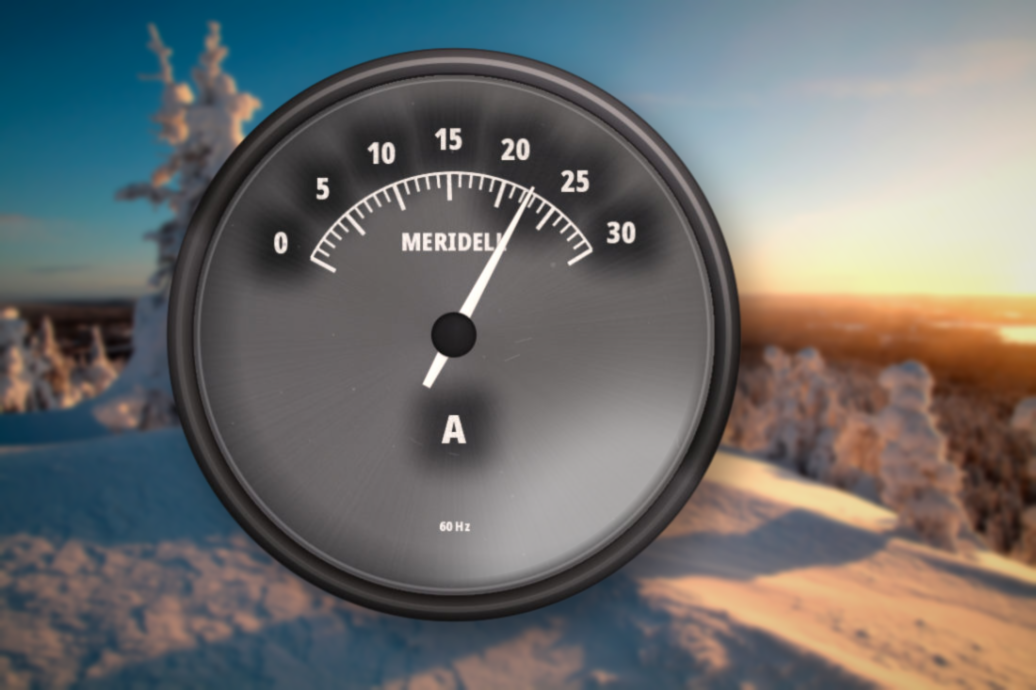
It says {"value": 22.5, "unit": "A"}
